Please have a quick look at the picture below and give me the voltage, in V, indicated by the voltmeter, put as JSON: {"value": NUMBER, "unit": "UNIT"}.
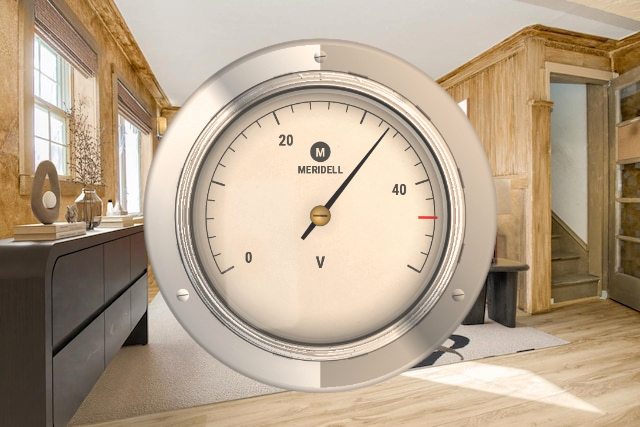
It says {"value": 33, "unit": "V"}
